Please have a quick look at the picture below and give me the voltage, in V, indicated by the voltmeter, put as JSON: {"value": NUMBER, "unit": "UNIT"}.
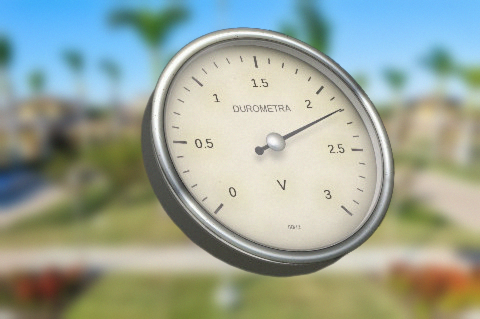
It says {"value": 2.2, "unit": "V"}
